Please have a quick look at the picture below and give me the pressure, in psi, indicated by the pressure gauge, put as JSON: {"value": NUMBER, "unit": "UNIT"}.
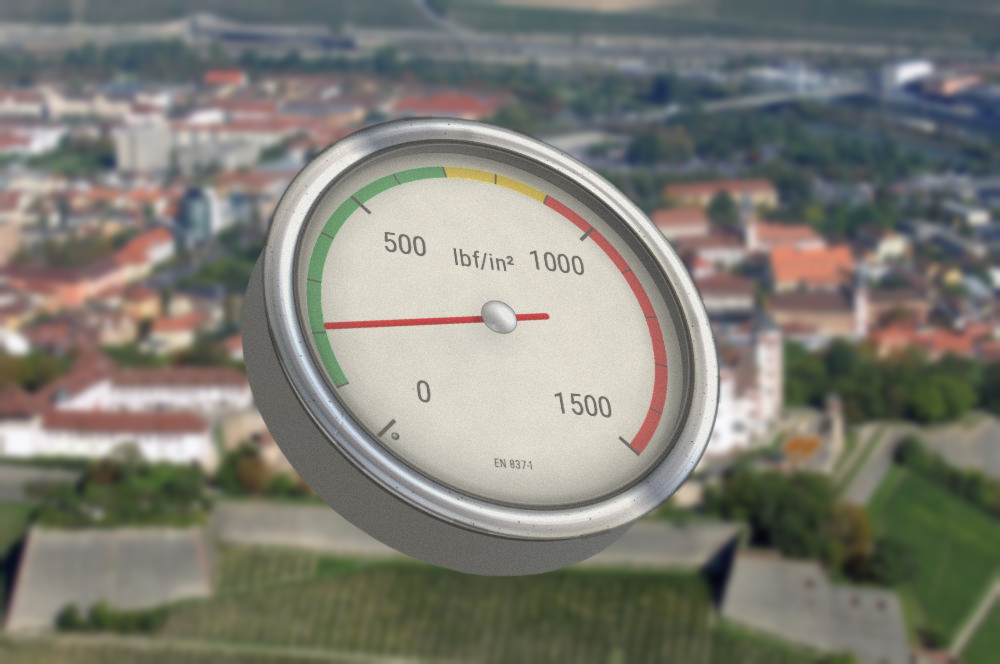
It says {"value": 200, "unit": "psi"}
